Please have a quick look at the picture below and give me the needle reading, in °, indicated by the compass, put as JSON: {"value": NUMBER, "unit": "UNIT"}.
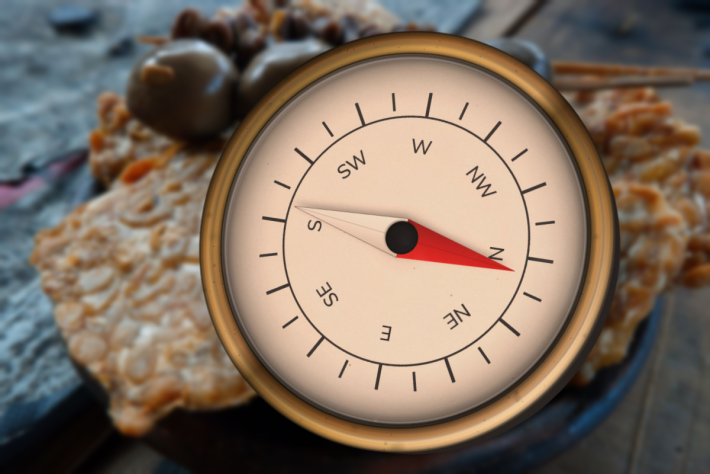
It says {"value": 7.5, "unit": "°"}
